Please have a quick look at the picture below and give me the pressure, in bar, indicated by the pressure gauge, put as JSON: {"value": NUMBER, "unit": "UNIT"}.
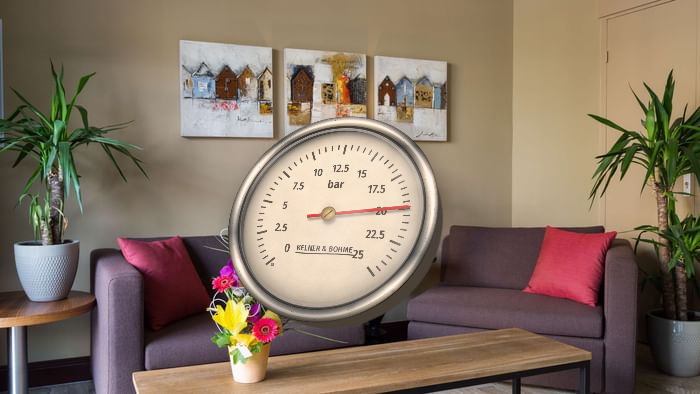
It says {"value": 20, "unit": "bar"}
